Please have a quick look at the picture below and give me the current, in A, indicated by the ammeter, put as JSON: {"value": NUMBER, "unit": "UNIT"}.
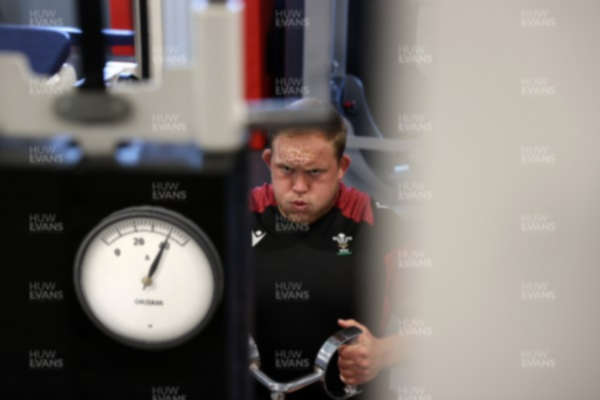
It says {"value": 40, "unit": "A"}
